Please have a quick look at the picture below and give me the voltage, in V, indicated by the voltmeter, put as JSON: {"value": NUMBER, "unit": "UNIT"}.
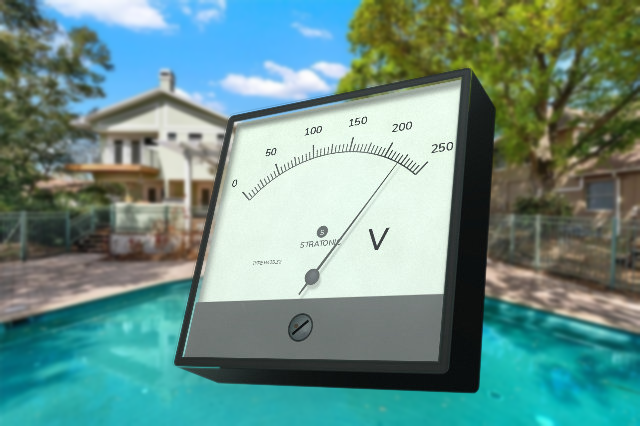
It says {"value": 225, "unit": "V"}
